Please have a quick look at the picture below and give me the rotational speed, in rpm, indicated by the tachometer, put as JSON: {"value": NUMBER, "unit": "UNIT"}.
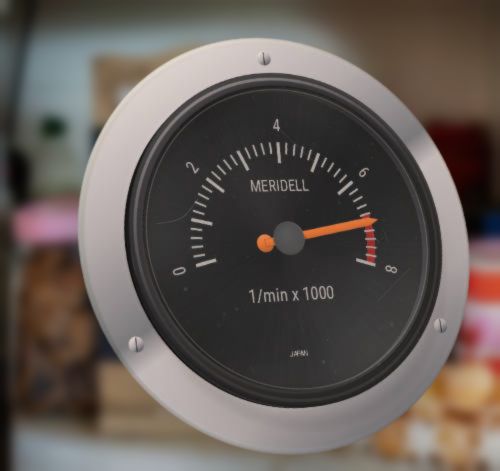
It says {"value": 7000, "unit": "rpm"}
